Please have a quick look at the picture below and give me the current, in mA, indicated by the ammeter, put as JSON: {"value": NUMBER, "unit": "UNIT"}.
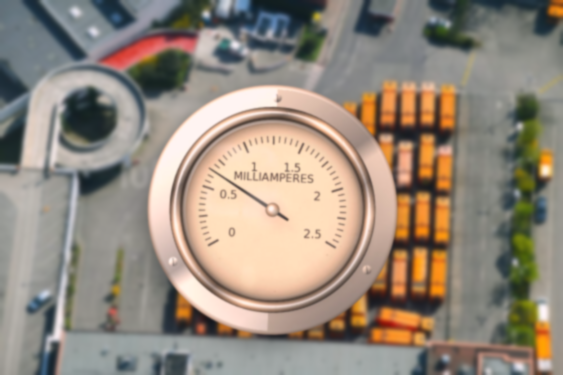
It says {"value": 0.65, "unit": "mA"}
